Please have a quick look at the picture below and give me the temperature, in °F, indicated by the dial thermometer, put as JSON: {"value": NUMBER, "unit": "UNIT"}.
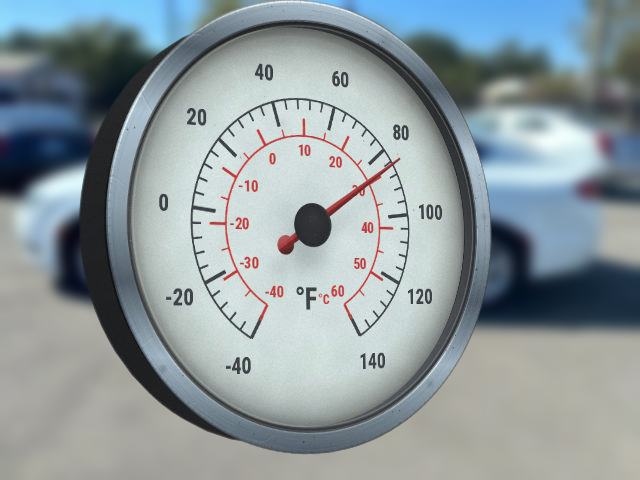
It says {"value": 84, "unit": "°F"}
